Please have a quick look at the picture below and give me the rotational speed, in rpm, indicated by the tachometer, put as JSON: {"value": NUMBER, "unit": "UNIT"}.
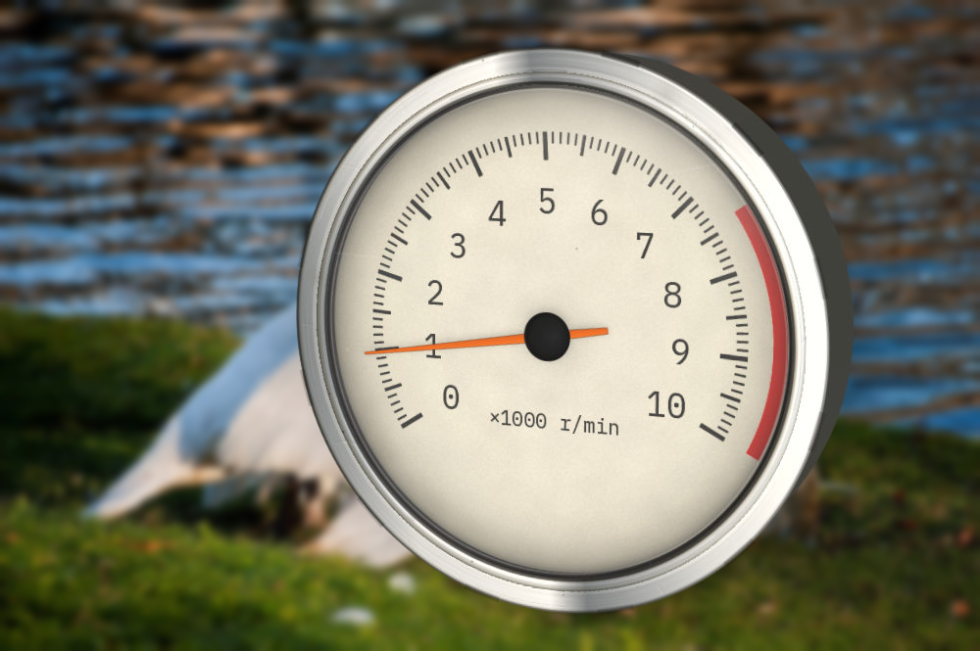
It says {"value": 1000, "unit": "rpm"}
